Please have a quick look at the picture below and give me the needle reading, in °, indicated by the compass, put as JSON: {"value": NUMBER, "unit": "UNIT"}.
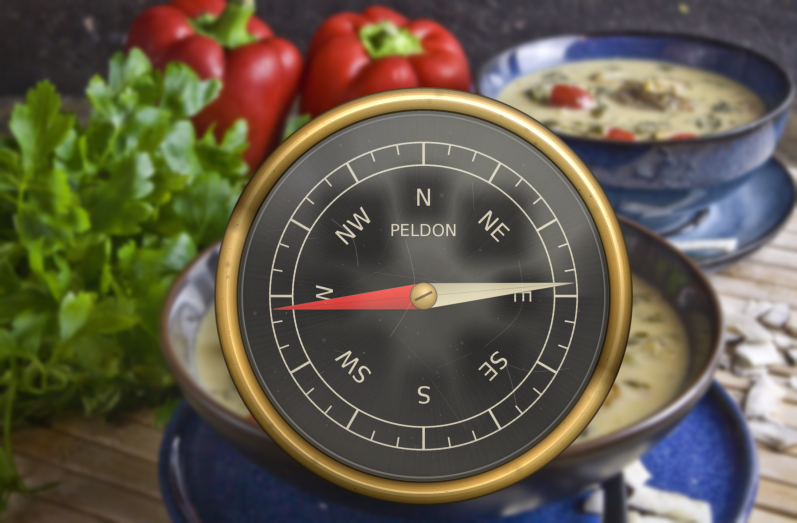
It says {"value": 265, "unit": "°"}
